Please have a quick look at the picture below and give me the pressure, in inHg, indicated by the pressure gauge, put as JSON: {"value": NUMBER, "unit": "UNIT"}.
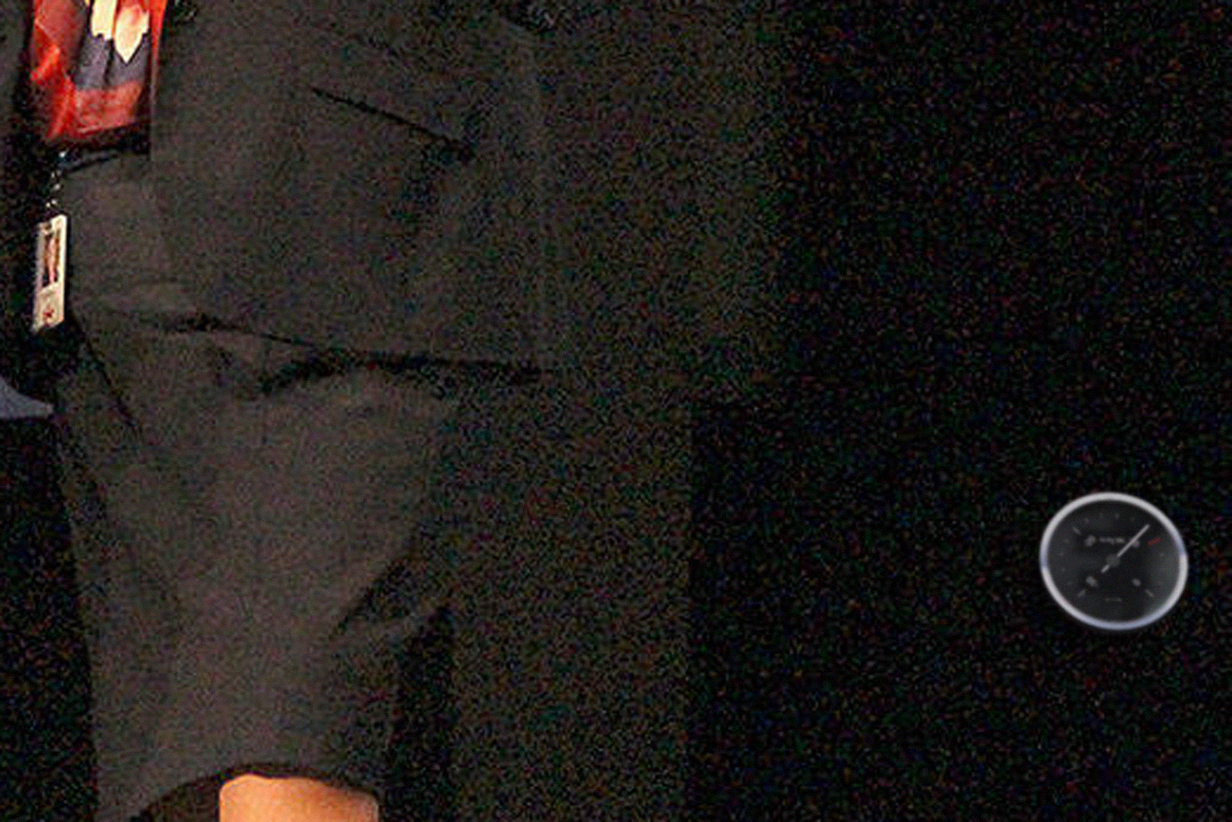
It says {"value": -10, "unit": "inHg"}
